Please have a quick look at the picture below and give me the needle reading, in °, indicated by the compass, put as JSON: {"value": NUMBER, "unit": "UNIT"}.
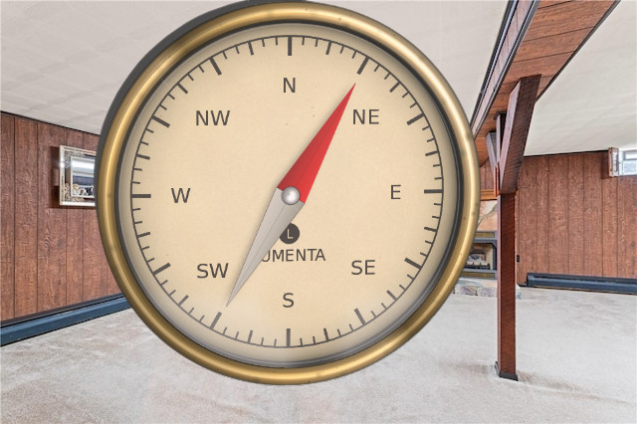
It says {"value": 30, "unit": "°"}
